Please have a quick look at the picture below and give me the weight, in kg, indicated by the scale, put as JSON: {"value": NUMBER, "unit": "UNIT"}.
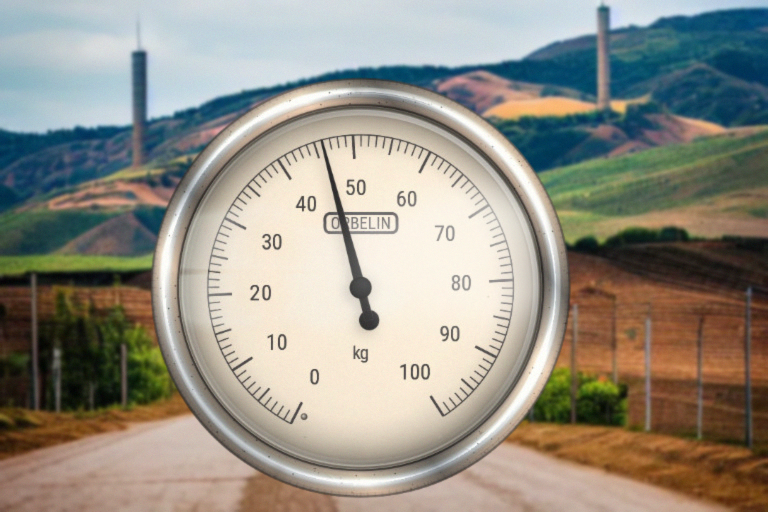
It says {"value": 46, "unit": "kg"}
